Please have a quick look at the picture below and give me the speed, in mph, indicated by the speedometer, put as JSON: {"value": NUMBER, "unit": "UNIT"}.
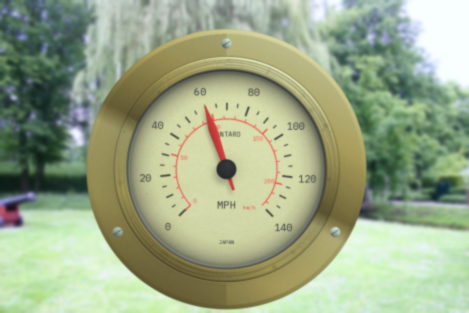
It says {"value": 60, "unit": "mph"}
